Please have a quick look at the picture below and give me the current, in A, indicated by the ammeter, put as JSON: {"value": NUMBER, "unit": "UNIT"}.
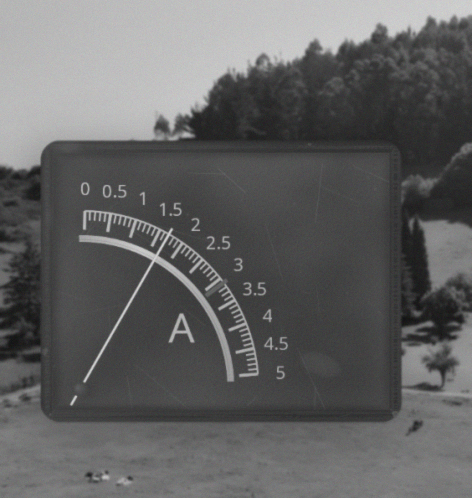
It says {"value": 1.7, "unit": "A"}
